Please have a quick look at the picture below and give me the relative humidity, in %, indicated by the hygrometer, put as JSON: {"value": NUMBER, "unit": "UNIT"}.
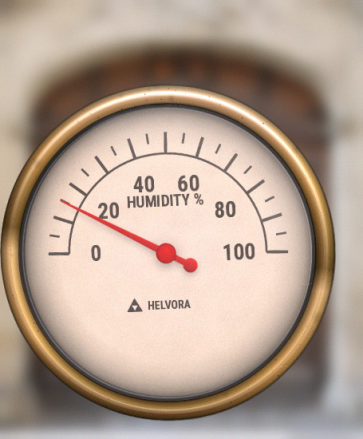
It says {"value": 15, "unit": "%"}
